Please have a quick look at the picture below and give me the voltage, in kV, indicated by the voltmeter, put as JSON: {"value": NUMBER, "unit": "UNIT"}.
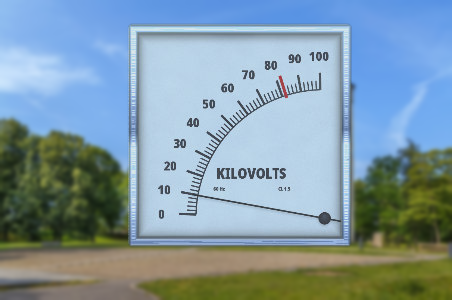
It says {"value": 10, "unit": "kV"}
